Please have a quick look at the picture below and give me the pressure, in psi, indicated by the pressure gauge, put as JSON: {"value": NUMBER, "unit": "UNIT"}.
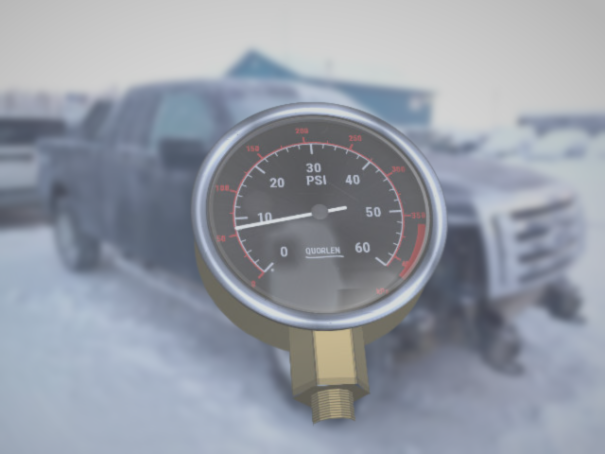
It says {"value": 8, "unit": "psi"}
